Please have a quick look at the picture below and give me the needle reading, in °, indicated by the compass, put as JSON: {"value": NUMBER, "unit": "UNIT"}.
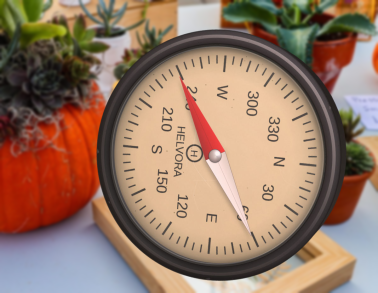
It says {"value": 240, "unit": "°"}
